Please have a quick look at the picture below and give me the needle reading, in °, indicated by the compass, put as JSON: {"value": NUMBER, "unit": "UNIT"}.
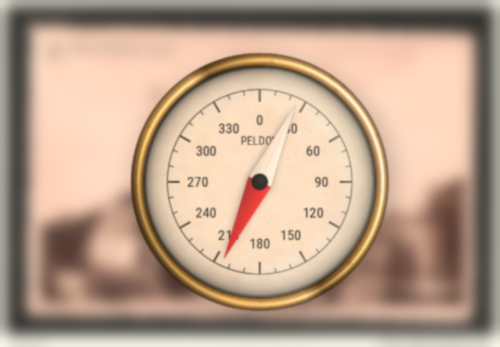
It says {"value": 205, "unit": "°"}
